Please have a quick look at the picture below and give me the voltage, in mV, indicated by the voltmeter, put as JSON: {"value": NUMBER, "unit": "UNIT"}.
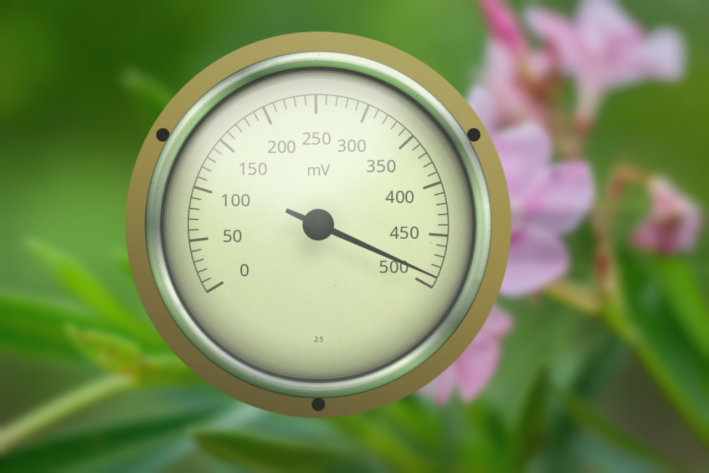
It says {"value": 490, "unit": "mV"}
